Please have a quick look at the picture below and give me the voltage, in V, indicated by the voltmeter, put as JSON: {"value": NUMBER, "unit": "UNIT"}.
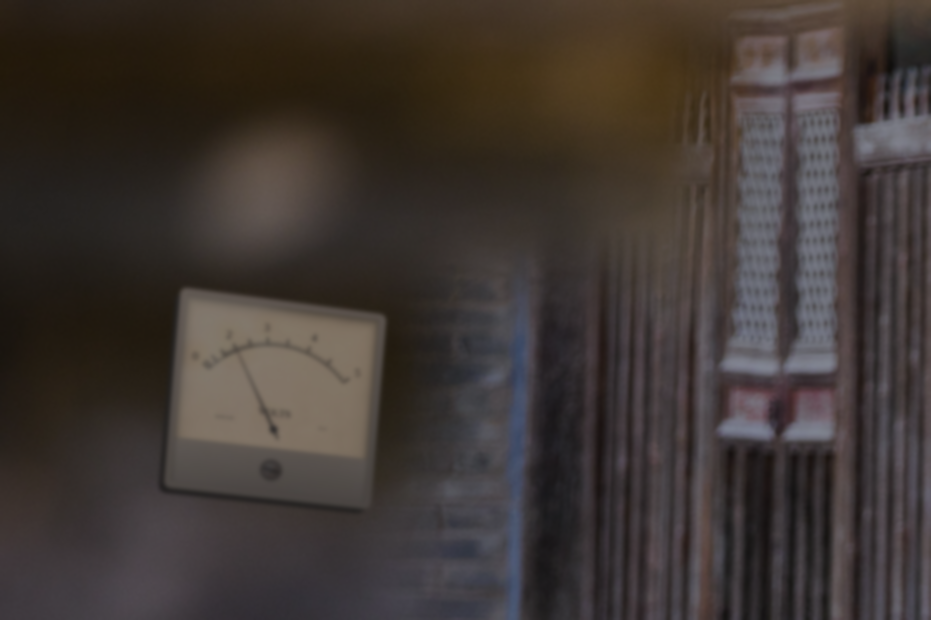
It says {"value": 2, "unit": "V"}
